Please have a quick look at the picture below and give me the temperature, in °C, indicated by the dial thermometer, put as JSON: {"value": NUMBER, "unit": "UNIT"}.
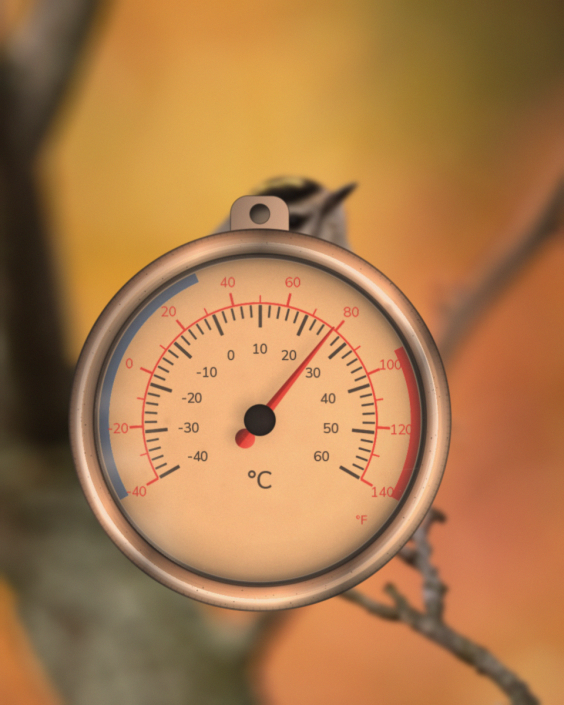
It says {"value": 26, "unit": "°C"}
